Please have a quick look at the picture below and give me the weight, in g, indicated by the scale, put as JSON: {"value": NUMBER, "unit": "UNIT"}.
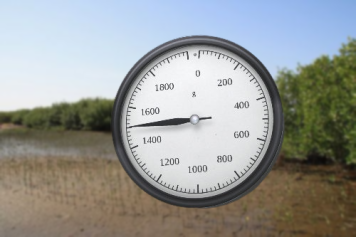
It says {"value": 1500, "unit": "g"}
